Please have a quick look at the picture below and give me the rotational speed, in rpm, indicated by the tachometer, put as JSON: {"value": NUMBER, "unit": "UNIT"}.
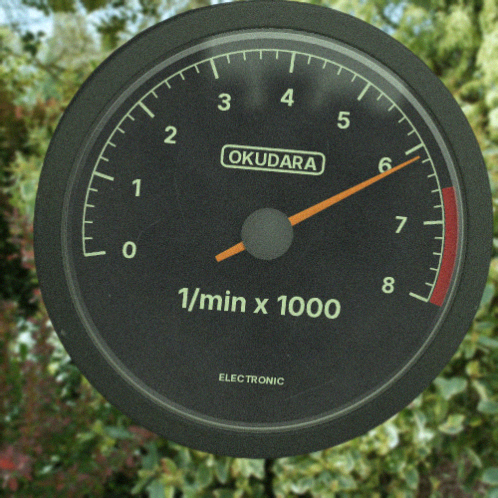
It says {"value": 6100, "unit": "rpm"}
